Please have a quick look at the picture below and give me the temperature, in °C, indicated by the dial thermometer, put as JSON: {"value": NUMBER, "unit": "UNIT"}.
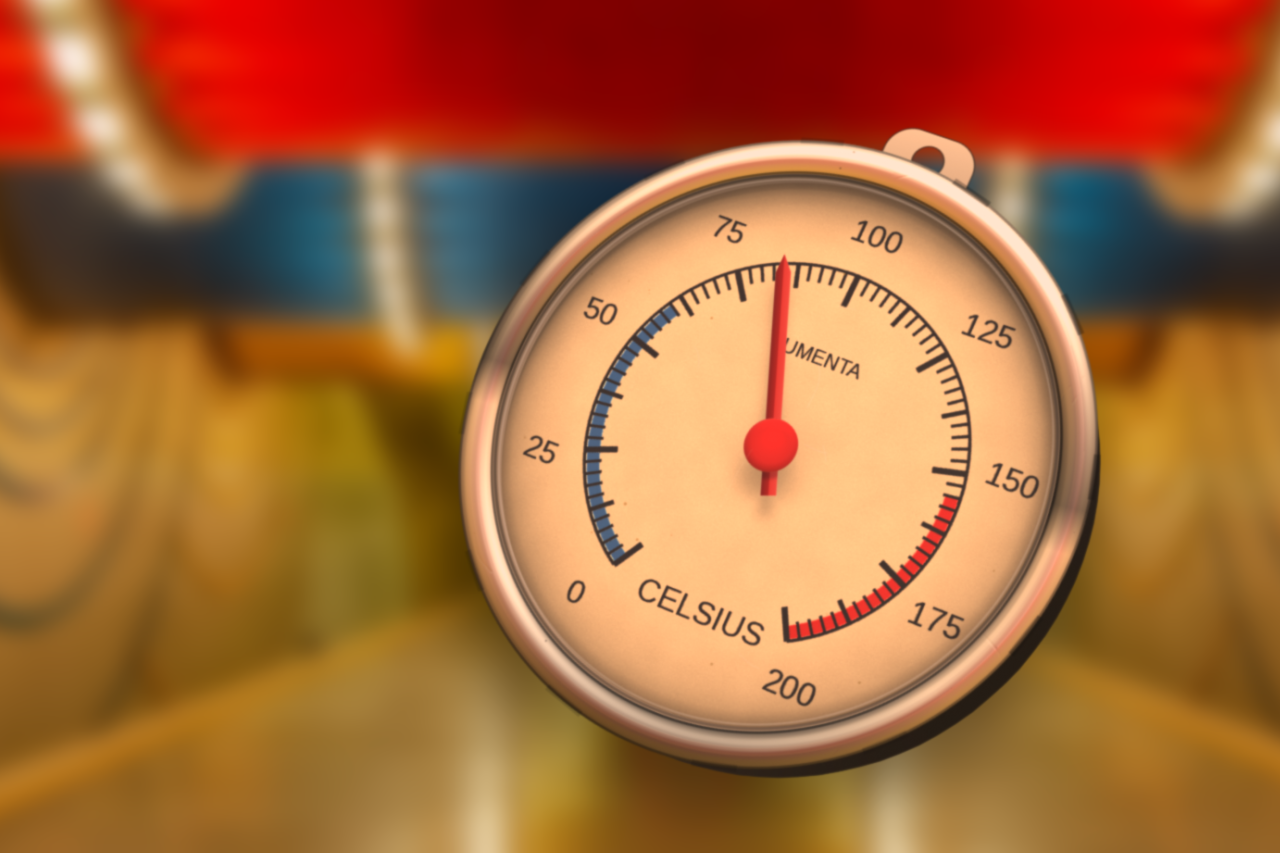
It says {"value": 85, "unit": "°C"}
